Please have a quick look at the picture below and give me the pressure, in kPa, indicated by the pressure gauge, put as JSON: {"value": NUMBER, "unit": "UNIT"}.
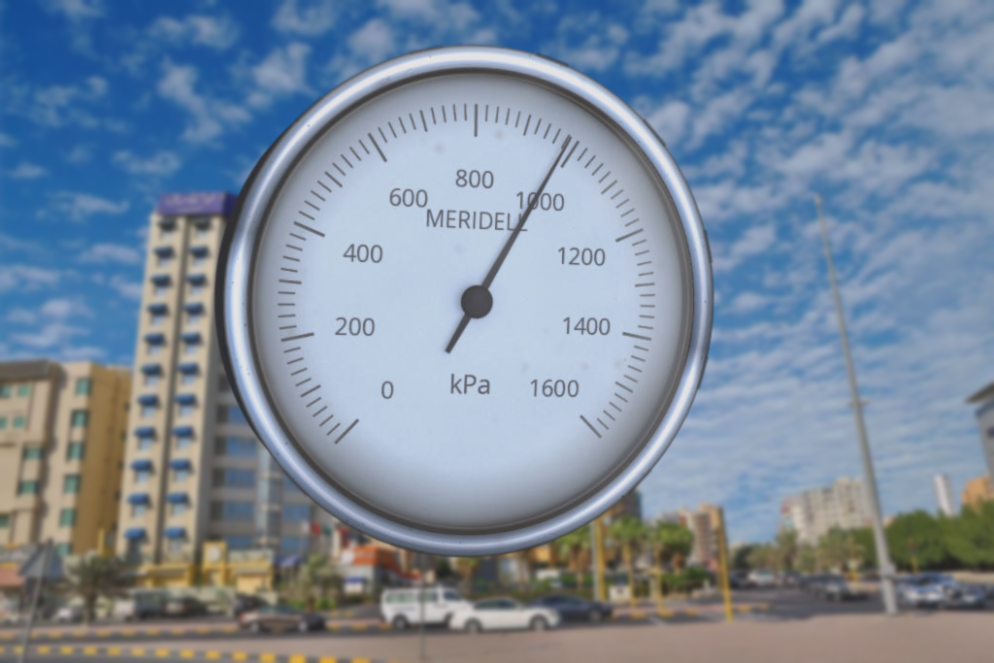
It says {"value": 980, "unit": "kPa"}
